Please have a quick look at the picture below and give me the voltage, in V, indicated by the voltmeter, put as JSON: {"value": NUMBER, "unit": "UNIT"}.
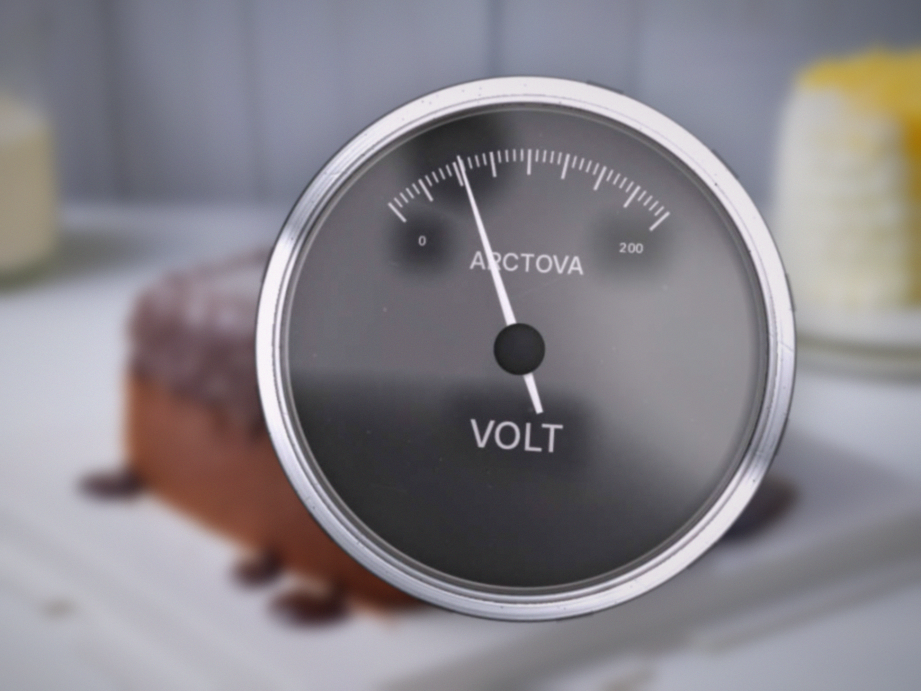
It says {"value": 55, "unit": "V"}
